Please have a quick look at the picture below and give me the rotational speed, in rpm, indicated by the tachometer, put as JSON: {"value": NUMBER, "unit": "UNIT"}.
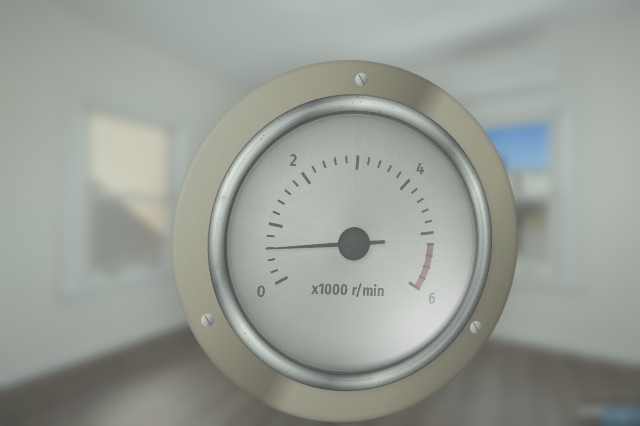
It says {"value": 600, "unit": "rpm"}
